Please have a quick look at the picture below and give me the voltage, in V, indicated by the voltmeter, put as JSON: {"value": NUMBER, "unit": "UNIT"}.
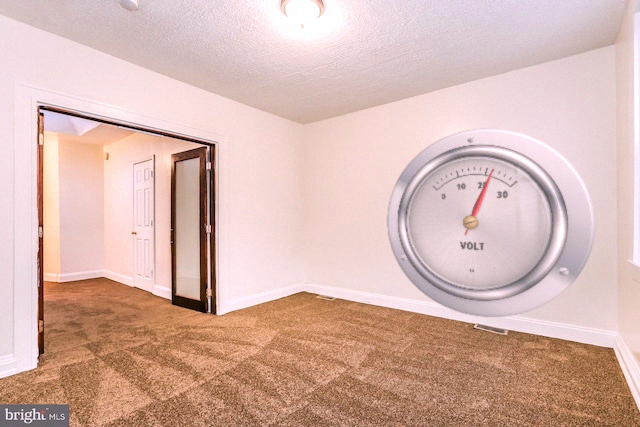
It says {"value": 22, "unit": "V"}
